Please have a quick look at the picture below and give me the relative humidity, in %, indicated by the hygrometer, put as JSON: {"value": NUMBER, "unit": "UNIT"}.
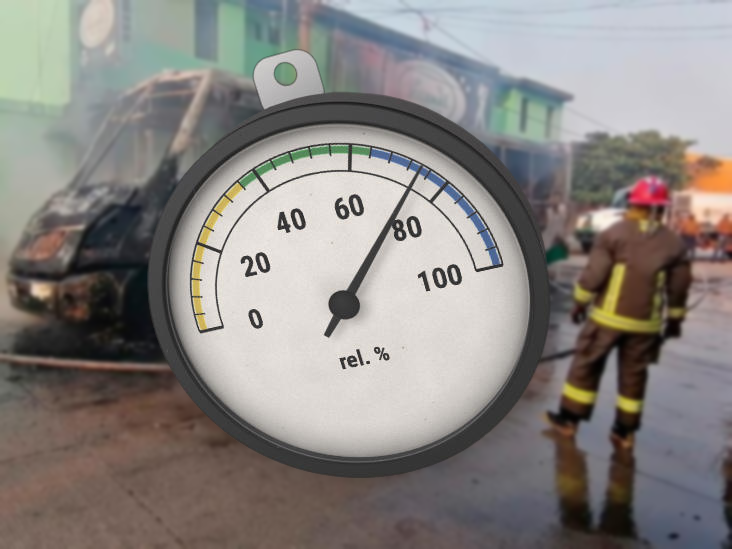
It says {"value": 74, "unit": "%"}
